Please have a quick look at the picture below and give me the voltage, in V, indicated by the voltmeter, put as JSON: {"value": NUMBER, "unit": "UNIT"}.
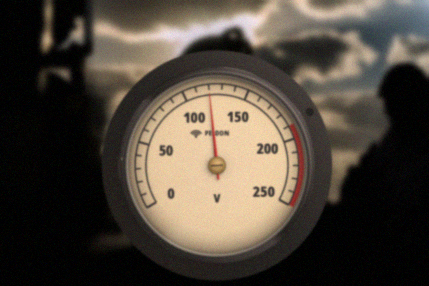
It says {"value": 120, "unit": "V"}
